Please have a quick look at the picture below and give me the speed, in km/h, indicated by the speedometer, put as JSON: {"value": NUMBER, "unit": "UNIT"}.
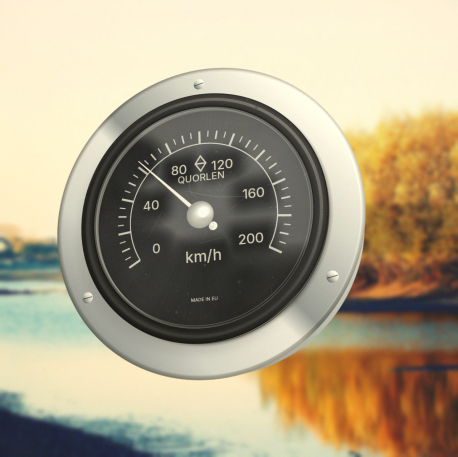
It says {"value": 62.5, "unit": "km/h"}
